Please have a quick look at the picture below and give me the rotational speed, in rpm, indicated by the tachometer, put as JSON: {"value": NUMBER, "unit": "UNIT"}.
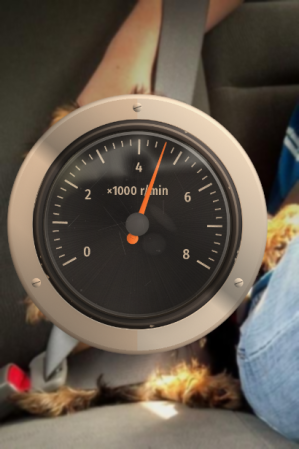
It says {"value": 4600, "unit": "rpm"}
